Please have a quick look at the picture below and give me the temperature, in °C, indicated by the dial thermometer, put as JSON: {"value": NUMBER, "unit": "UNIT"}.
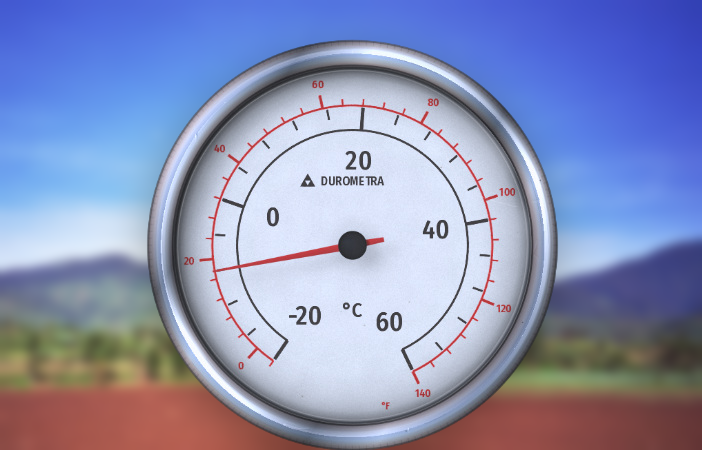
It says {"value": -8, "unit": "°C"}
